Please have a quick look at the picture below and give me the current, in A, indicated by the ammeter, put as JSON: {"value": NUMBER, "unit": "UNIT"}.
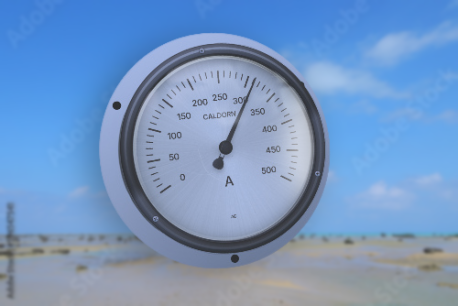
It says {"value": 310, "unit": "A"}
